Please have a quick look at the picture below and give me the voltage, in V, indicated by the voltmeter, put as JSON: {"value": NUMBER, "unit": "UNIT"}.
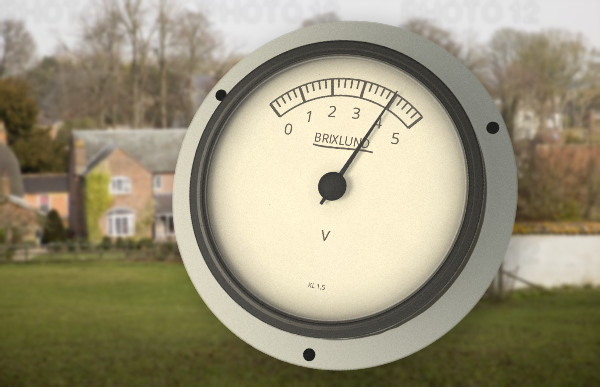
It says {"value": 4, "unit": "V"}
